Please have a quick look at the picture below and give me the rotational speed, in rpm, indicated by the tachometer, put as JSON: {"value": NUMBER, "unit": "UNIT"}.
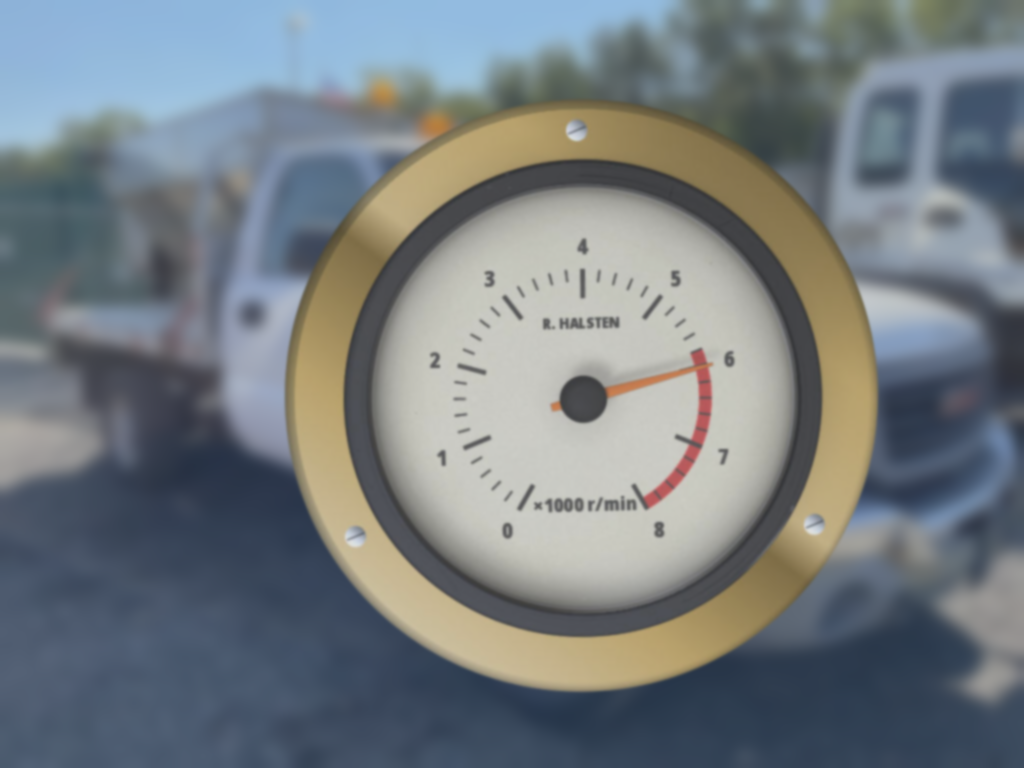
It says {"value": 6000, "unit": "rpm"}
